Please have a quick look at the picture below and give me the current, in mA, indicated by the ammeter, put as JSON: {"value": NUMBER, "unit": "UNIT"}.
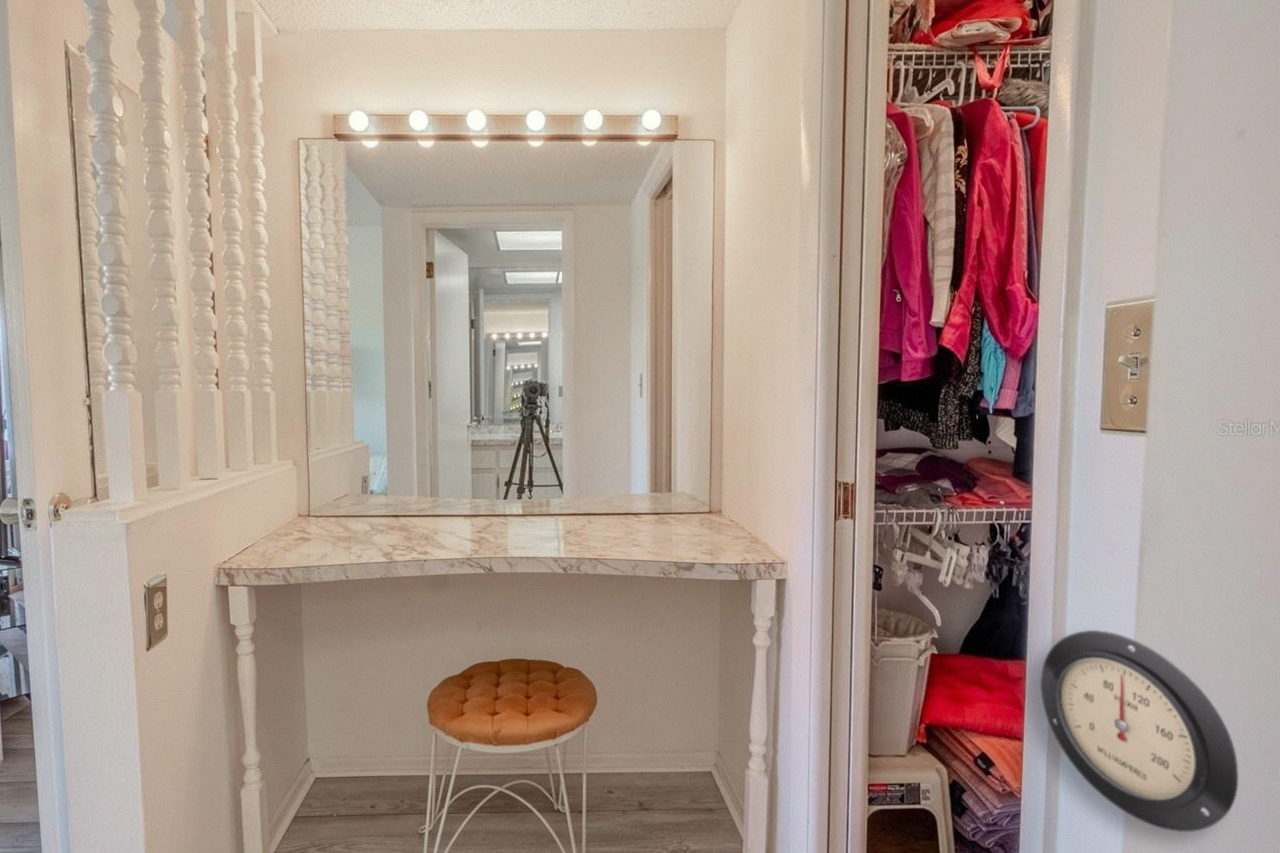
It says {"value": 100, "unit": "mA"}
